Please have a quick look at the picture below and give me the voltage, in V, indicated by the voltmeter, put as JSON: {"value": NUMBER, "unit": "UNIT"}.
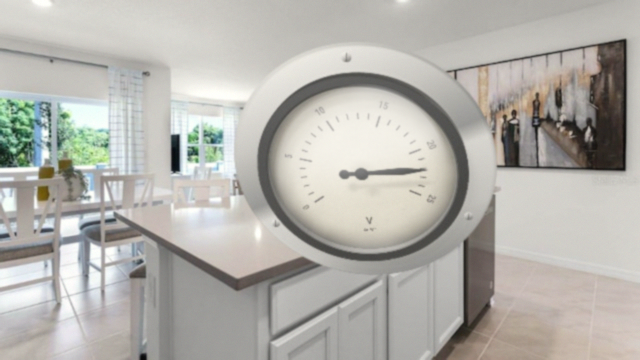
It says {"value": 22, "unit": "V"}
